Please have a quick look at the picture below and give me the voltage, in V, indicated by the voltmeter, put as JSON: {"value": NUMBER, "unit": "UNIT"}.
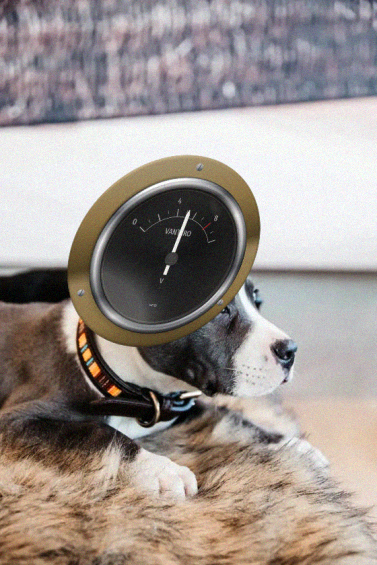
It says {"value": 5, "unit": "V"}
